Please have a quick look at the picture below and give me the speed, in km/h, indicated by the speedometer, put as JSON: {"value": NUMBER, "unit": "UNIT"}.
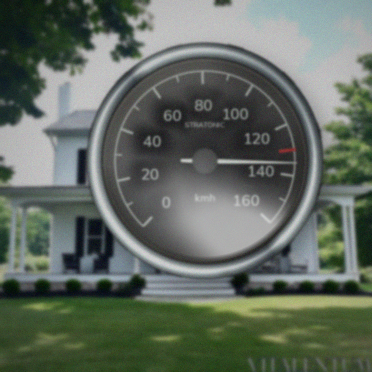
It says {"value": 135, "unit": "km/h"}
